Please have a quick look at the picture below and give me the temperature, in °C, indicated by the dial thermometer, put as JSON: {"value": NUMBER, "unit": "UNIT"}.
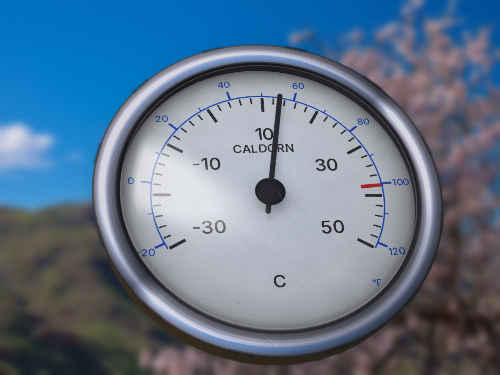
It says {"value": 13, "unit": "°C"}
